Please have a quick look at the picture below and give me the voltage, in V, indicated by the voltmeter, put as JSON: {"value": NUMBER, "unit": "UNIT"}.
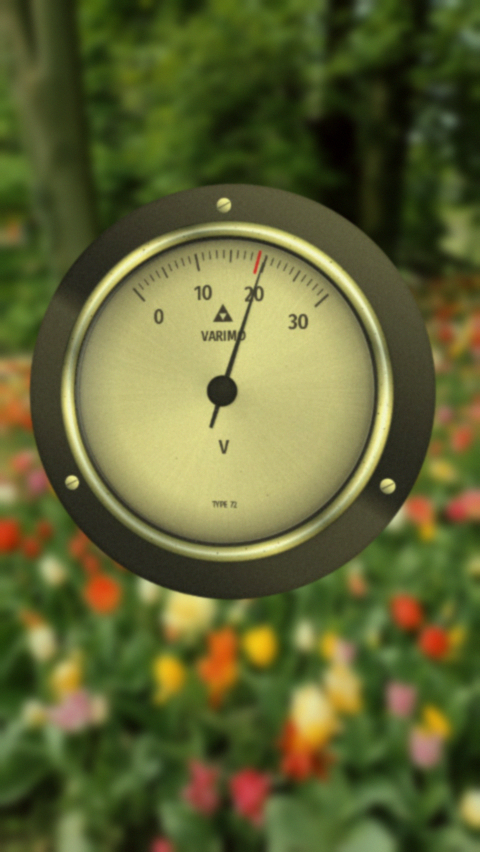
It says {"value": 20, "unit": "V"}
